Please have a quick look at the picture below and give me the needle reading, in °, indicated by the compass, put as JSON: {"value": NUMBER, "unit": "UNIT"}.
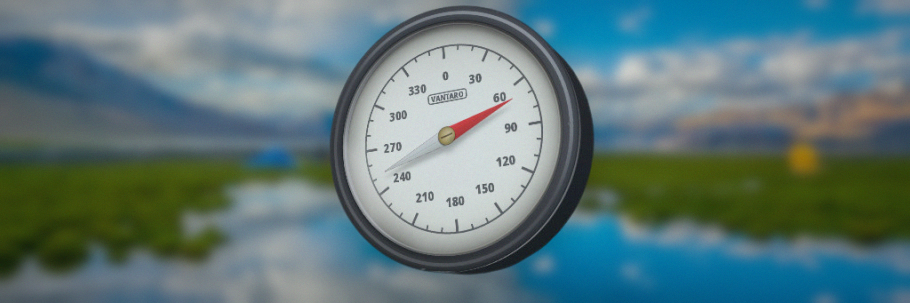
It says {"value": 70, "unit": "°"}
